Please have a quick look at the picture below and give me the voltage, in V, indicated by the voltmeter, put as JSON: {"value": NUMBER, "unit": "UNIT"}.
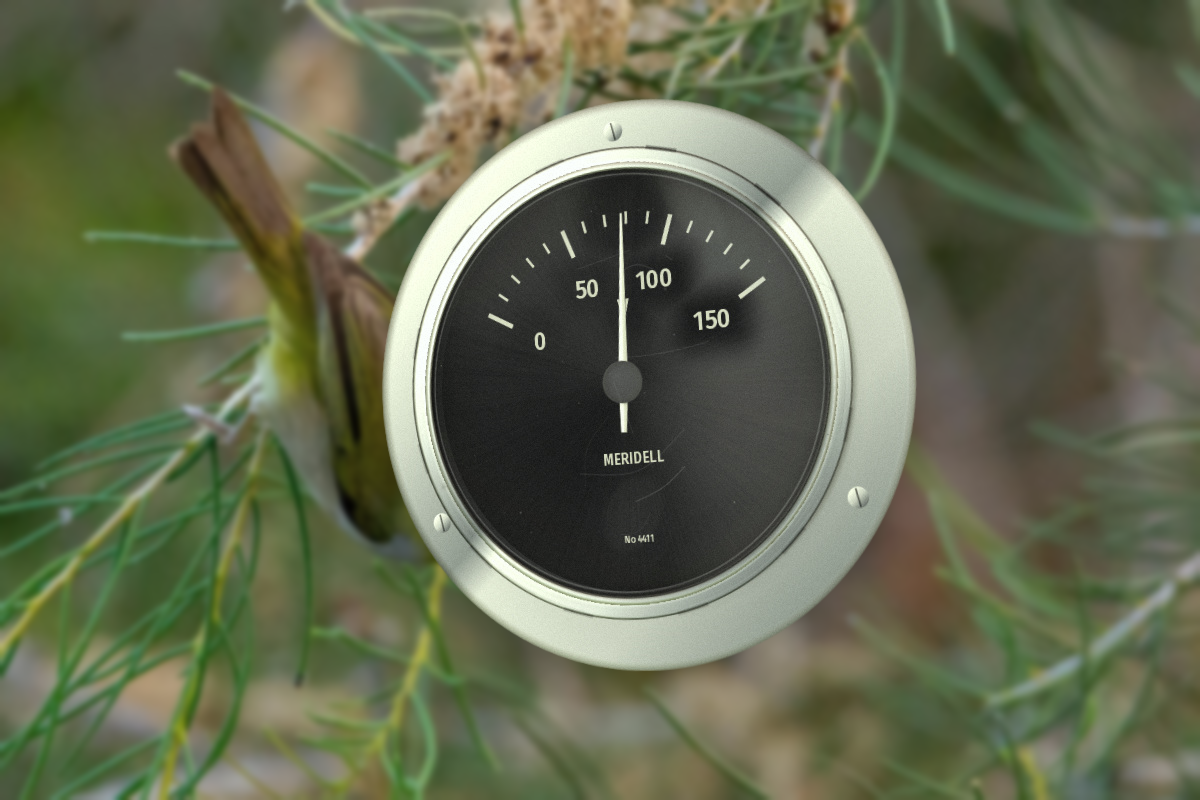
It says {"value": 80, "unit": "V"}
